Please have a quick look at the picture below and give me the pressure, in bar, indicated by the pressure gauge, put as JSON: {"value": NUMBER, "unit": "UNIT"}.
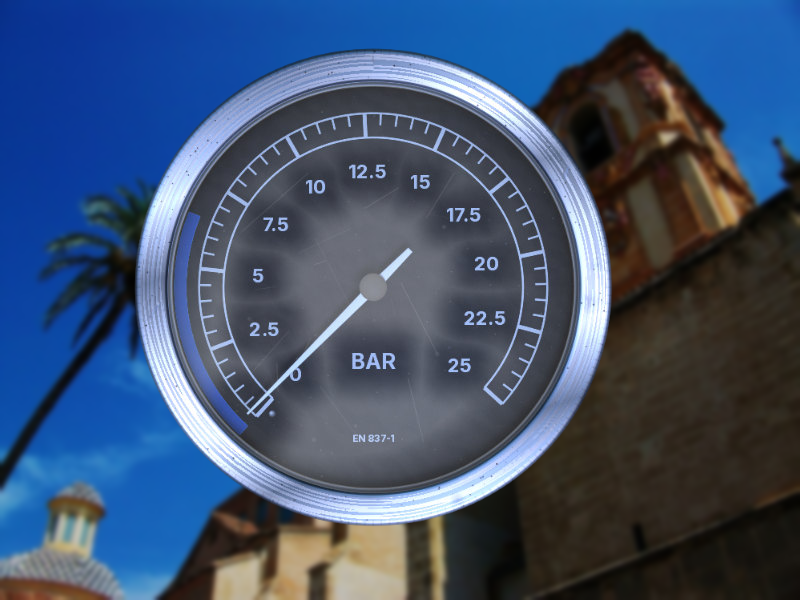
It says {"value": 0.25, "unit": "bar"}
